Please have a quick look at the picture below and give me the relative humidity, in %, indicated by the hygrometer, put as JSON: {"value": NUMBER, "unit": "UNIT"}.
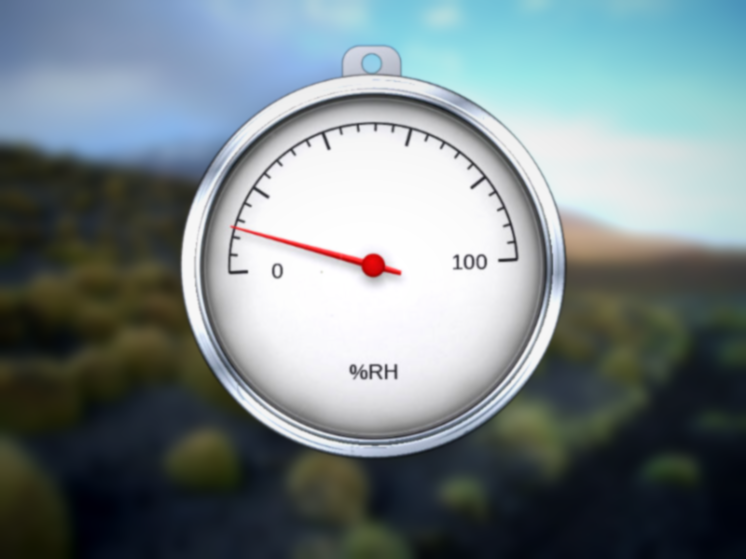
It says {"value": 10, "unit": "%"}
